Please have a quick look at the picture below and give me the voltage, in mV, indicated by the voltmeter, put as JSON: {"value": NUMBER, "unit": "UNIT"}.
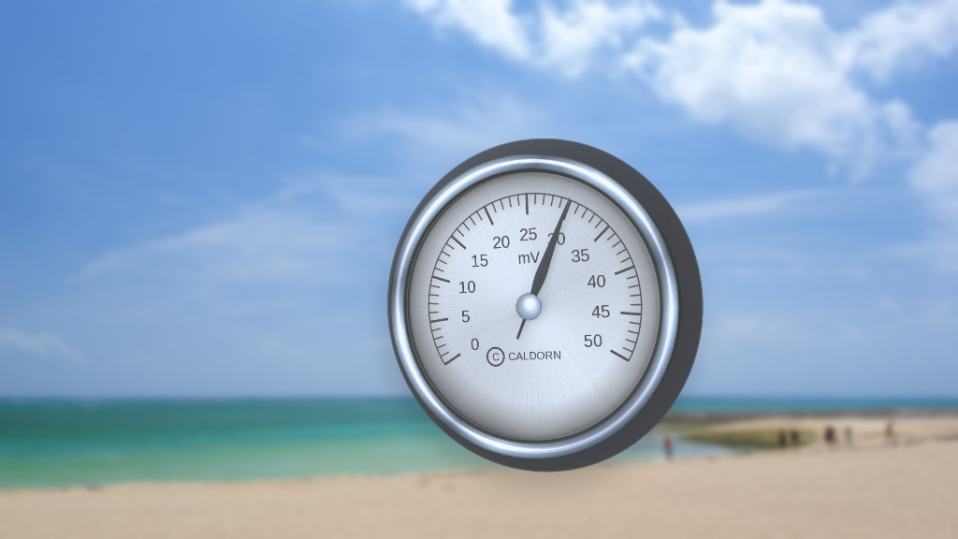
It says {"value": 30, "unit": "mV"}
